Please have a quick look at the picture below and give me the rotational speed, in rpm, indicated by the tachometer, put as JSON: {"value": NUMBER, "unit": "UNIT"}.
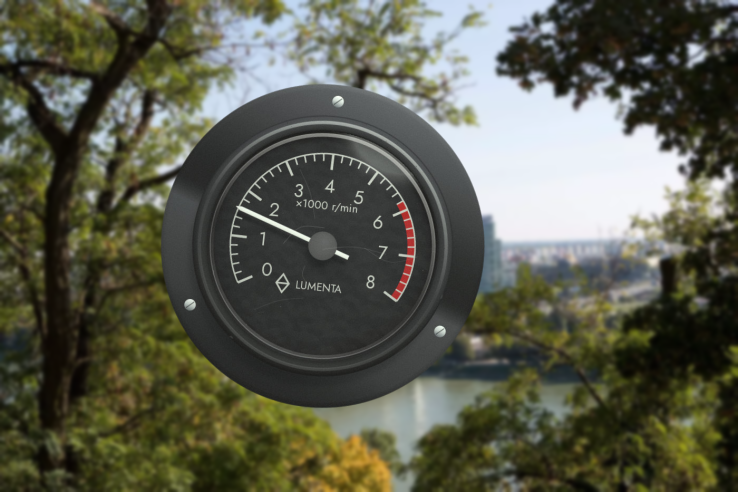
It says {"value": 1600, "unit": "rpm"}
